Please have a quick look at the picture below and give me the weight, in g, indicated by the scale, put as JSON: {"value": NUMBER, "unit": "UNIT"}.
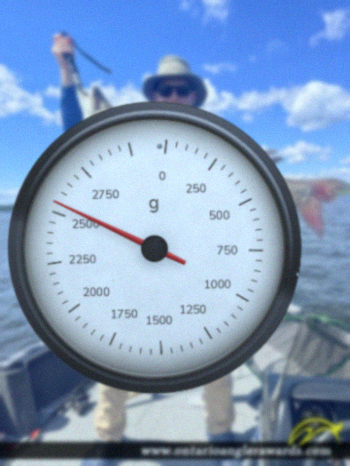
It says {"value": 2550, "unit": "g"}
